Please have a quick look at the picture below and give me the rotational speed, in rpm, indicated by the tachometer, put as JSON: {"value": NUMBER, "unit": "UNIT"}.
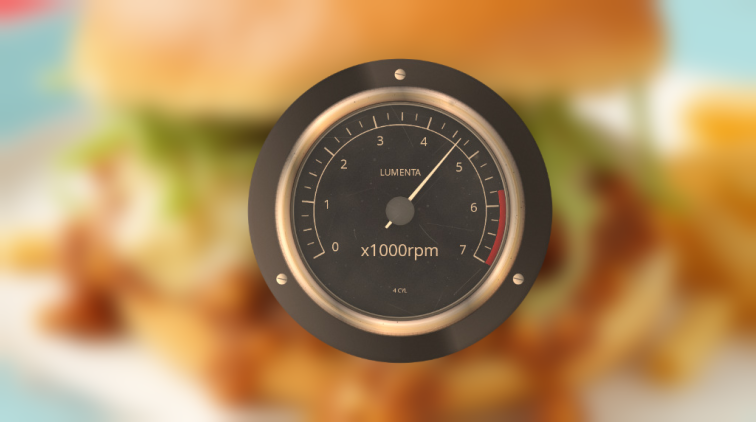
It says {"value": 4625, "unit": "rpm"}
